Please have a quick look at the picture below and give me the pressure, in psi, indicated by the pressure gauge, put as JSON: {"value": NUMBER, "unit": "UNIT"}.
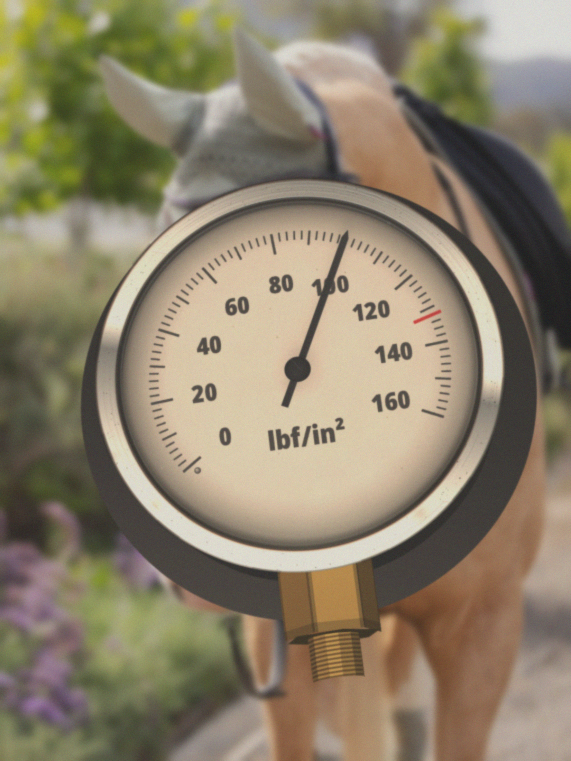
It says {"value": 100, "unit": "psi"}
